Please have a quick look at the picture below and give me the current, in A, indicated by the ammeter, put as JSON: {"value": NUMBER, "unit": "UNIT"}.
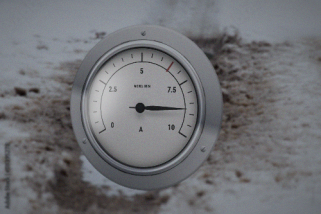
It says {"value": 8.75, "unit": "A"}
